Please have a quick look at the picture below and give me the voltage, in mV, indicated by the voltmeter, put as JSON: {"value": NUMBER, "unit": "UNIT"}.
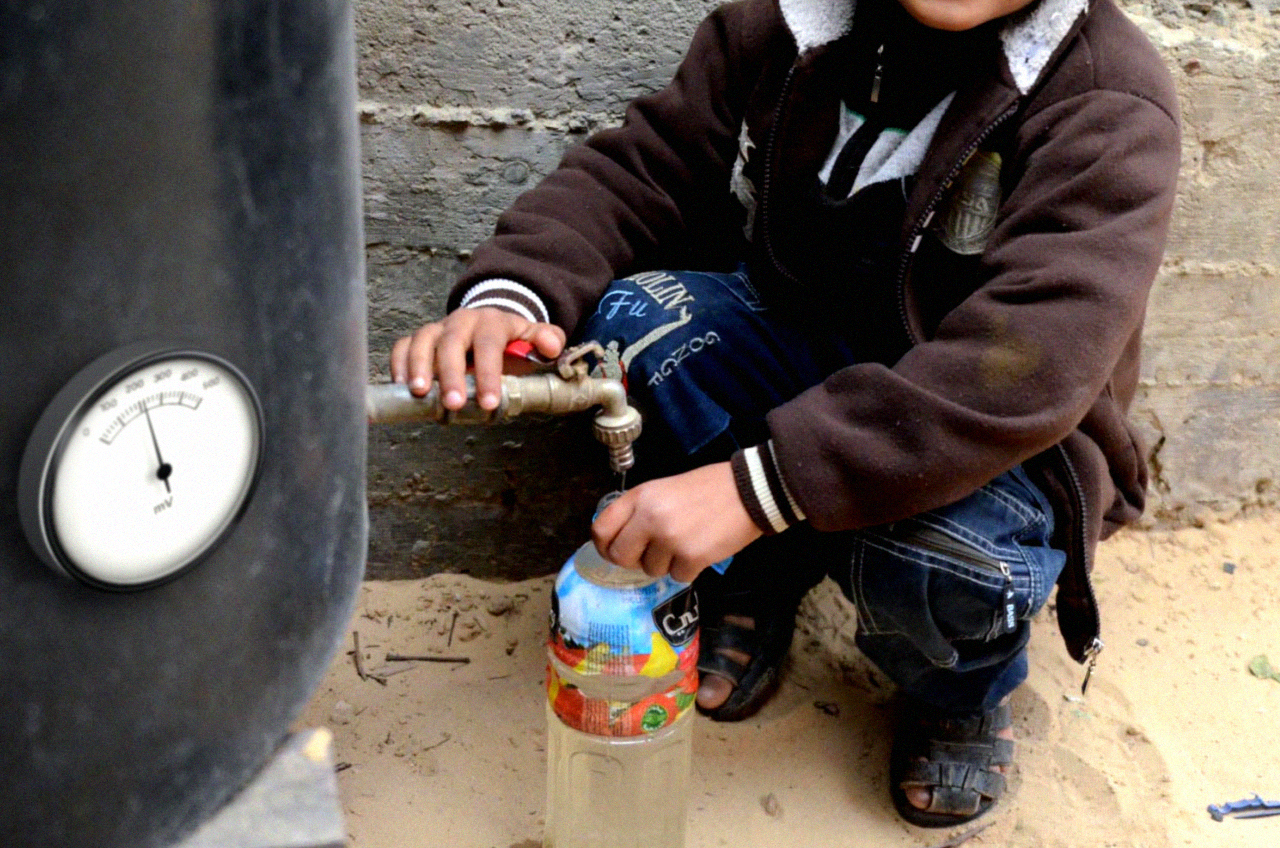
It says {"value": 200, "unit": "mV"}
